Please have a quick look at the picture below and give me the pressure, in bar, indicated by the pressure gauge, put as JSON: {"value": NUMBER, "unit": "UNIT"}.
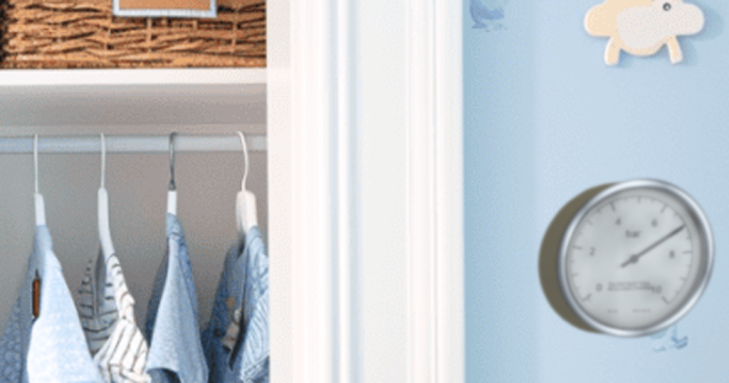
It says {"value": 7, "unit": "bar"}
